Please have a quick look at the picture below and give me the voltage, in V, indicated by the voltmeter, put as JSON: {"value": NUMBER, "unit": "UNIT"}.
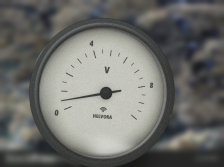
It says {"value": 0.5, "unit": "V"}
